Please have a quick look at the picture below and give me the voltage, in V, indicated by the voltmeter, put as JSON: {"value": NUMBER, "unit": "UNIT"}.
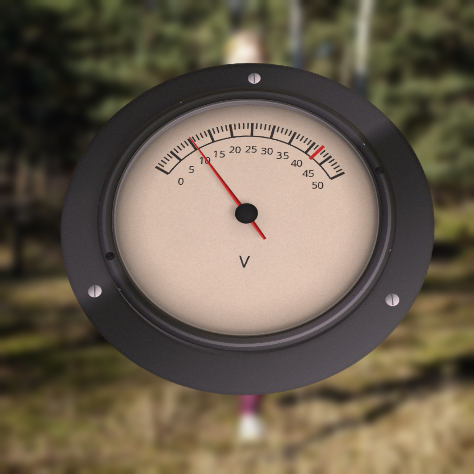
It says {"value": 10, "unit": "V"}
